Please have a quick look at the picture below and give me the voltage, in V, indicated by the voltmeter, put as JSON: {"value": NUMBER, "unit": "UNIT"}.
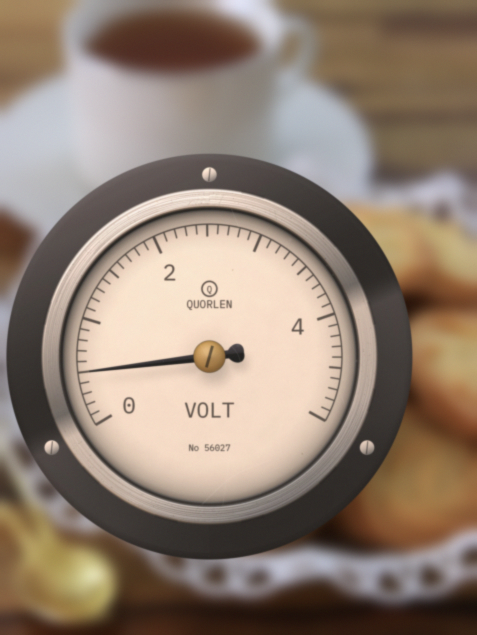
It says {"value": 0.5, "unit": "V"}
